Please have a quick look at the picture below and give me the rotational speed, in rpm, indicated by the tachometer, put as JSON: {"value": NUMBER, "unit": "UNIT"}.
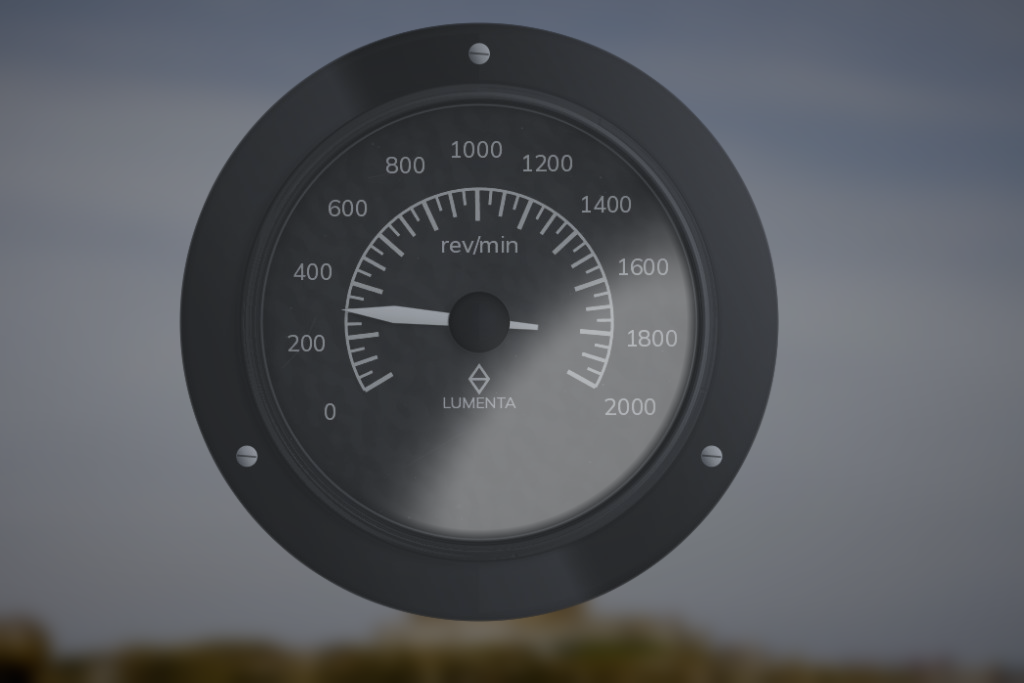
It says {"value": 300, "unit": "rpm"}
